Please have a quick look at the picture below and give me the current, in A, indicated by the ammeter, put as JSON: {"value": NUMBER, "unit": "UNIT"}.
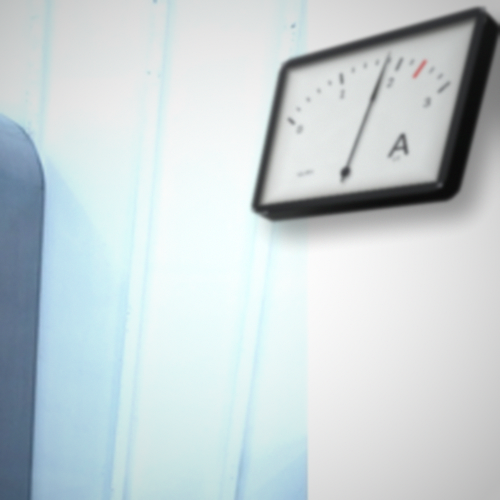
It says {"value": 1.8, "unit": "A"}
